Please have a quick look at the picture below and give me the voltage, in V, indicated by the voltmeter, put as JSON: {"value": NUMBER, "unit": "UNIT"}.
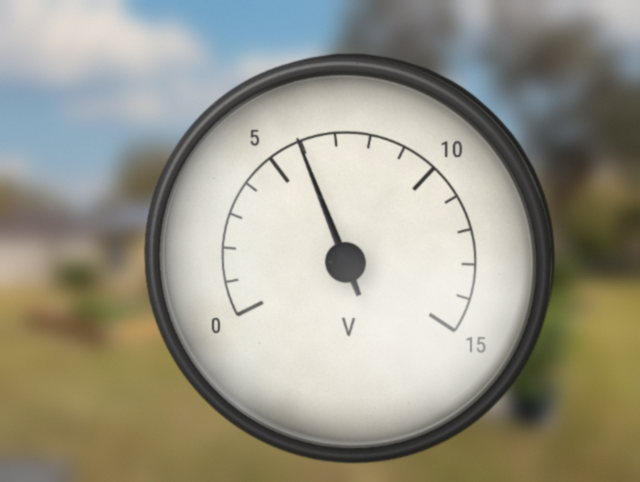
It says {"value": 6, "unit": "V"}
